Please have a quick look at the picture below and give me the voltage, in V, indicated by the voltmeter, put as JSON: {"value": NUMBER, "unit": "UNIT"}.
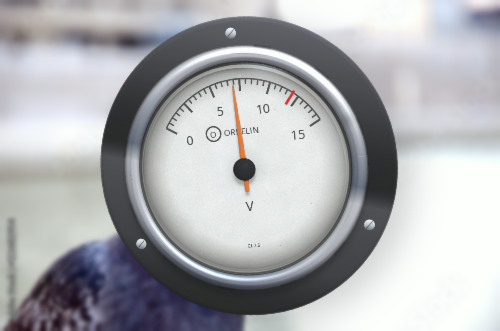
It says {"value": 7, "unit": "V"}
